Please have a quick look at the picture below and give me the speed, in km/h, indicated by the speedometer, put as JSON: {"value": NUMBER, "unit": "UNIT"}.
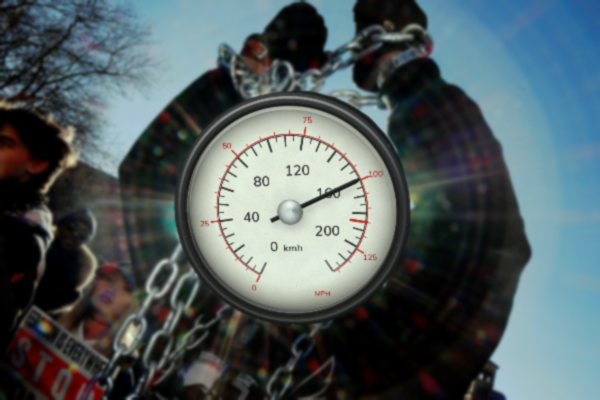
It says {"value": 160, "unit": "km/h"}
